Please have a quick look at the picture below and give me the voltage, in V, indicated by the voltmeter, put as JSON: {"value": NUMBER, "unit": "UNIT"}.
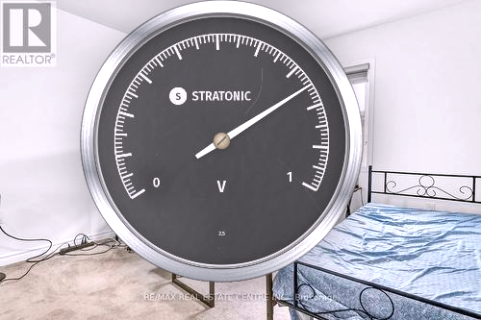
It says {"value": 0.75, "unit": "V"}
